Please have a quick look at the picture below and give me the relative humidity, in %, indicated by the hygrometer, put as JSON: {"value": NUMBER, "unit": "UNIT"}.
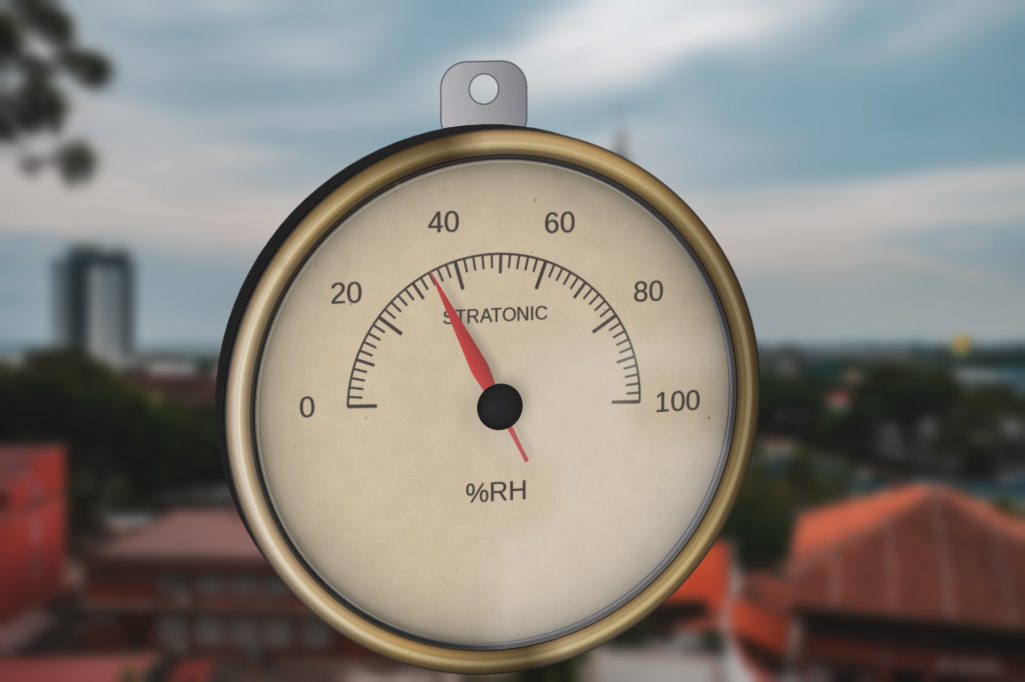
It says {"value": 34, "unit": "%"}
